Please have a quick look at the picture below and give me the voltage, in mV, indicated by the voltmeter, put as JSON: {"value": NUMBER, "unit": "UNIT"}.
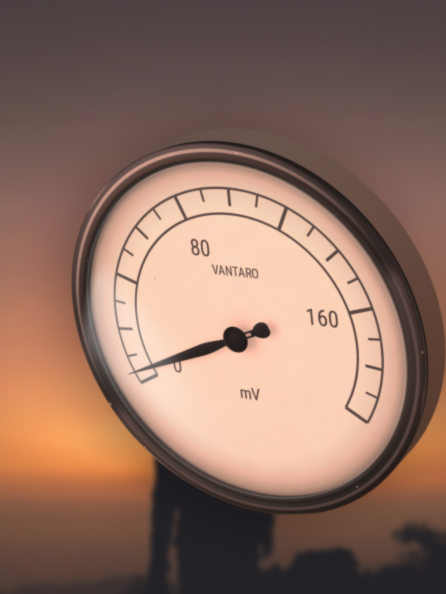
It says {"value": 5, "unit": "mV"}
